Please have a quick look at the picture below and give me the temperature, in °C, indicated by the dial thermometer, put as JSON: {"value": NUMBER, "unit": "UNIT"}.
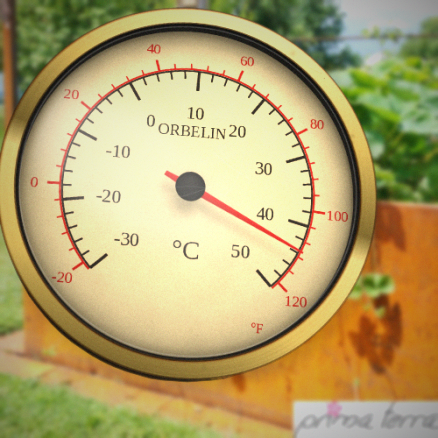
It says {"value": 44, "unit": "°C"}
